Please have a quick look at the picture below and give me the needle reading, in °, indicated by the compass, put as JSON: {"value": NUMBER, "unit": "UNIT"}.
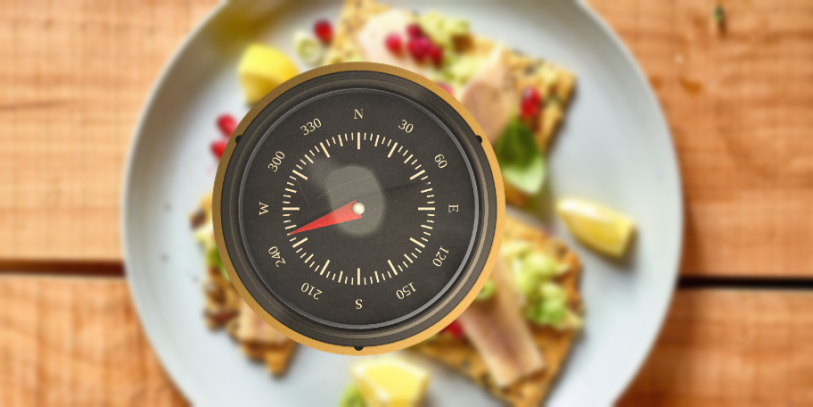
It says {"value": 250, "unit": "°"}
